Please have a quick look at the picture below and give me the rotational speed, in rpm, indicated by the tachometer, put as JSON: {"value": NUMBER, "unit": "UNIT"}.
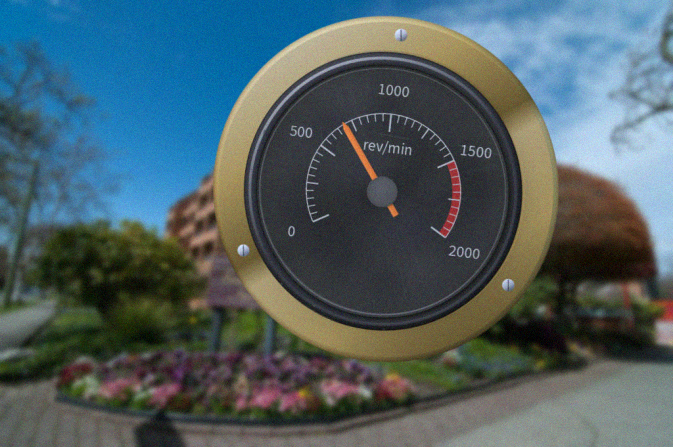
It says {"value": 700, "unit": "rpm"}
